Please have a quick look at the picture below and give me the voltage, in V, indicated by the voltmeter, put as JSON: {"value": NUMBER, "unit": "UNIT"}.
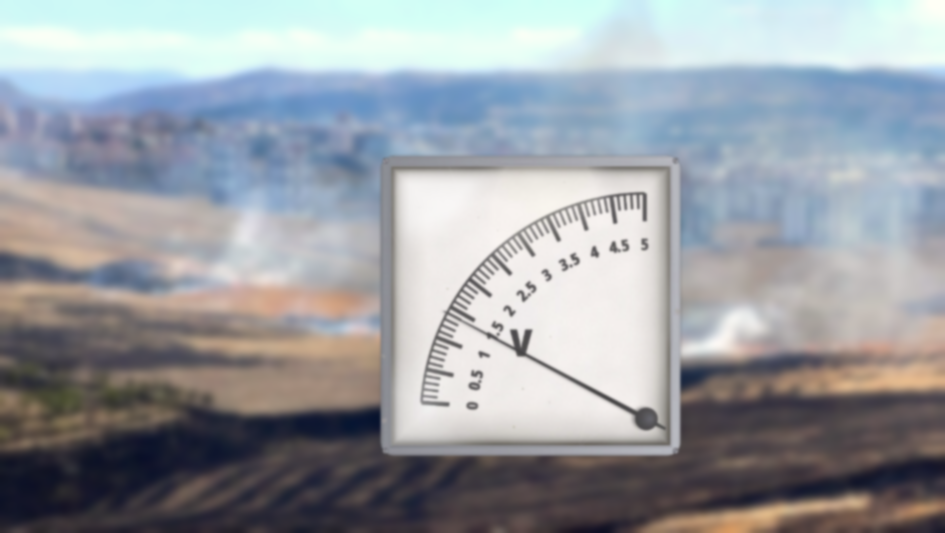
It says {"value": 1.4, "unit": "V"}
